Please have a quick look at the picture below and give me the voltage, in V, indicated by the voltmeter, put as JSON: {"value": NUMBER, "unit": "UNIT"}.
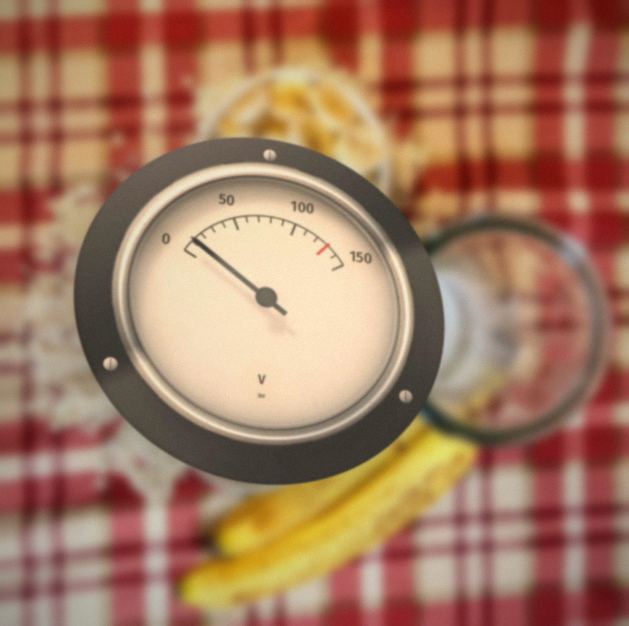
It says {"value": 10, "unit": "V"}
